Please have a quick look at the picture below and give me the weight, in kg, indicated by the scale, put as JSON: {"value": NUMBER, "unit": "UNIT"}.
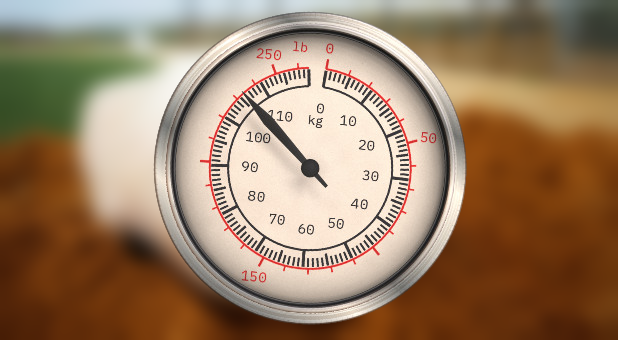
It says {"value": 106, "unit": "kg"}
